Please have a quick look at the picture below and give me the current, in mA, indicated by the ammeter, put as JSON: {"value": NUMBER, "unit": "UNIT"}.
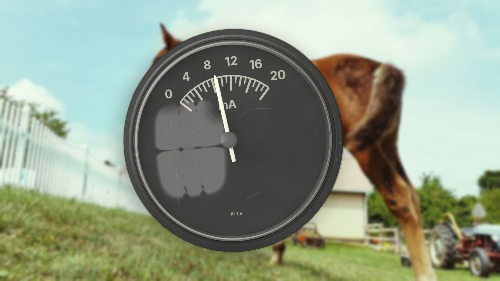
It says {"value": 9, "unit": "mA"}
